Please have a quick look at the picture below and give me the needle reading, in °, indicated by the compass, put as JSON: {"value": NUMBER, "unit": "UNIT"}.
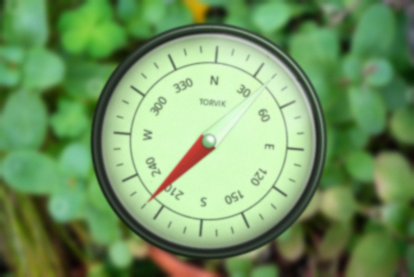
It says {"value": 220, "unit": "°"}
